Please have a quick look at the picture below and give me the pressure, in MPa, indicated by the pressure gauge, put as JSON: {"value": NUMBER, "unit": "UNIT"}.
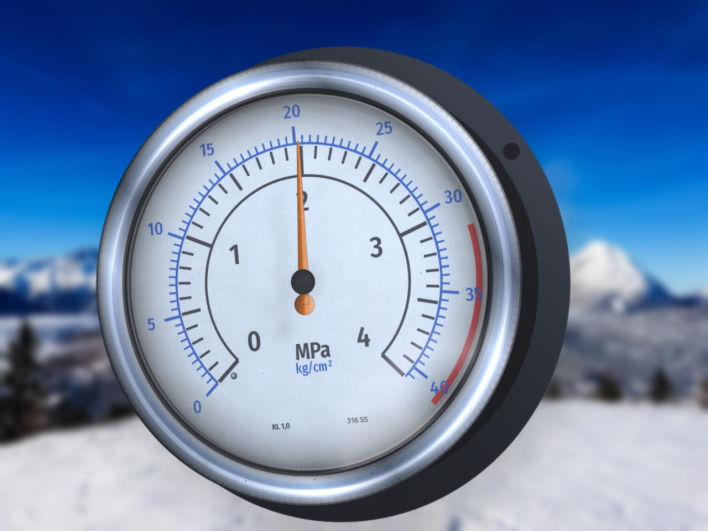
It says {"value": 2, "unit": "MPa"}
